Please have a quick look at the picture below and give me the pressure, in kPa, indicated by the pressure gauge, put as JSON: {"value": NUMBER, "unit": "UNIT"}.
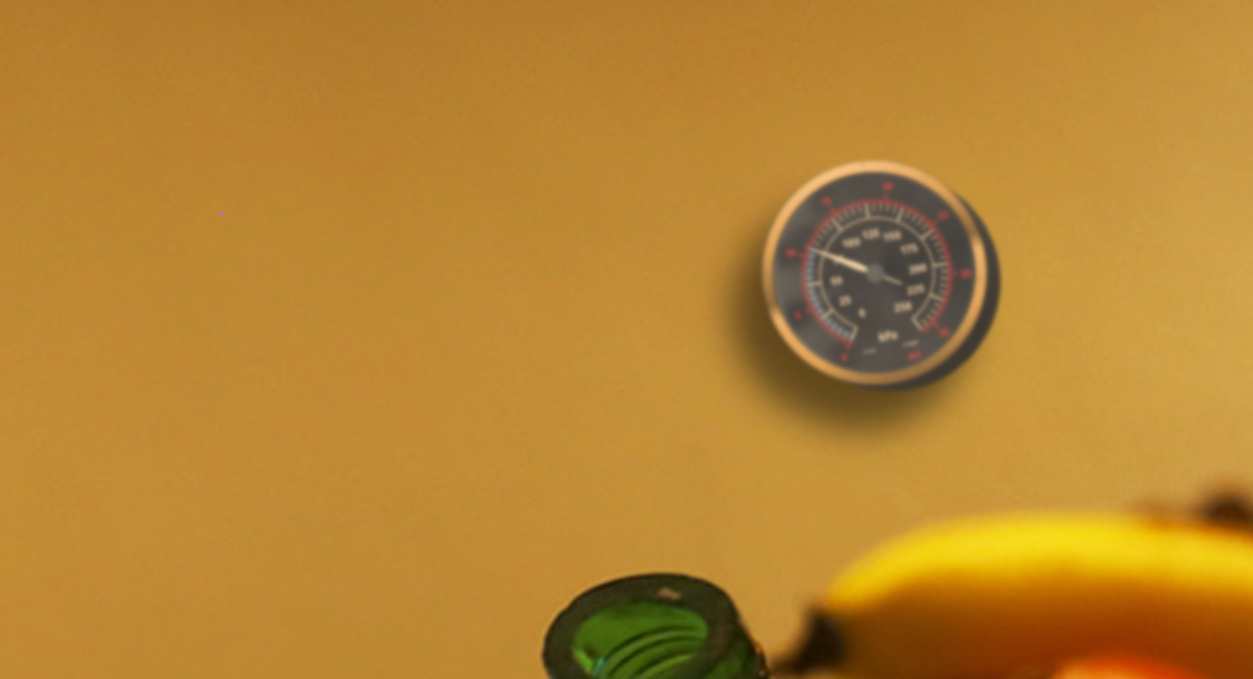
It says {"value": 75, "unit": "kPa"}
